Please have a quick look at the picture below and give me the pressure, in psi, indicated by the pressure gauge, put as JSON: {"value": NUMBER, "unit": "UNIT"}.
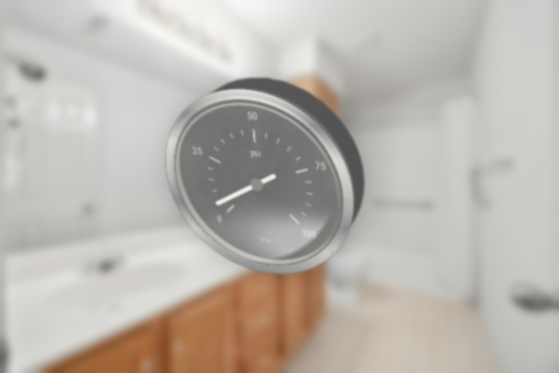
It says {"value": 5, "unit": "psi"}
